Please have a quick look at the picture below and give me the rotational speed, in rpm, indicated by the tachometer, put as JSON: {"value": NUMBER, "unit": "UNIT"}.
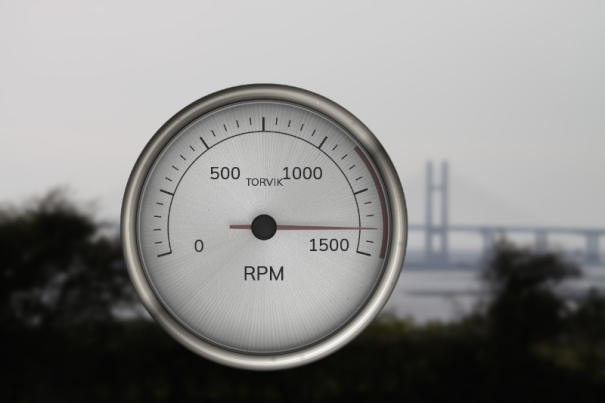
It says {"value": 1400, "unit": "rpm"}
